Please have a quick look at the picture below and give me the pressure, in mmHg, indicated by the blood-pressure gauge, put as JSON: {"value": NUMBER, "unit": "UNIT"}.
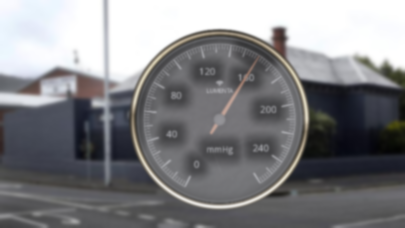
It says {"value": 160, "unit": "mmHg"}
